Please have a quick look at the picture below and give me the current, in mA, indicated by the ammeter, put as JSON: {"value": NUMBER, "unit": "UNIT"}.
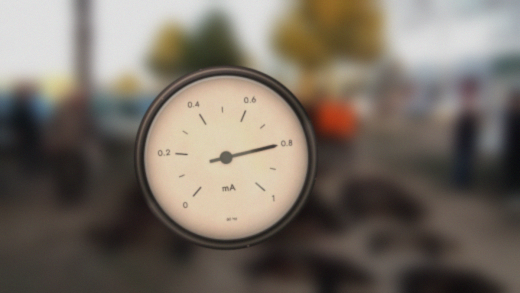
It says {"value": 0.8, "unit": "mA"}
